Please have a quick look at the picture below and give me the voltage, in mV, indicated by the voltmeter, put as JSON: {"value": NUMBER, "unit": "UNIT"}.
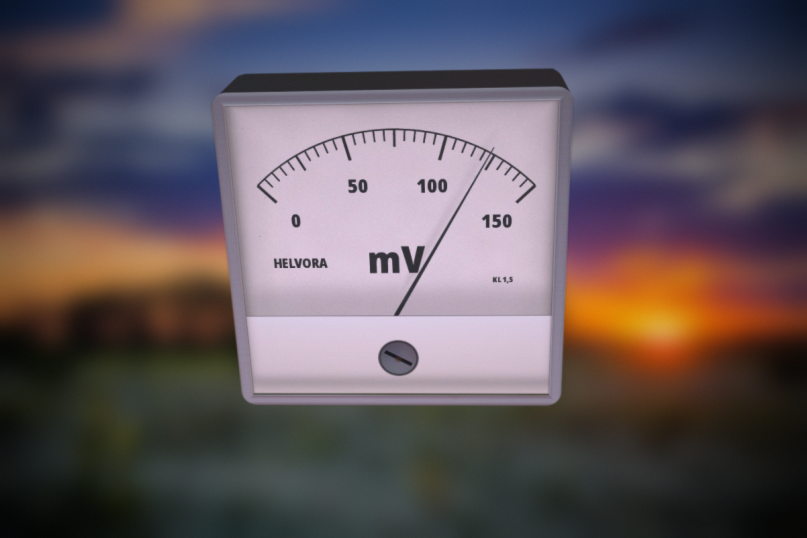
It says {"value": 122.5, "unit": "mV"}
